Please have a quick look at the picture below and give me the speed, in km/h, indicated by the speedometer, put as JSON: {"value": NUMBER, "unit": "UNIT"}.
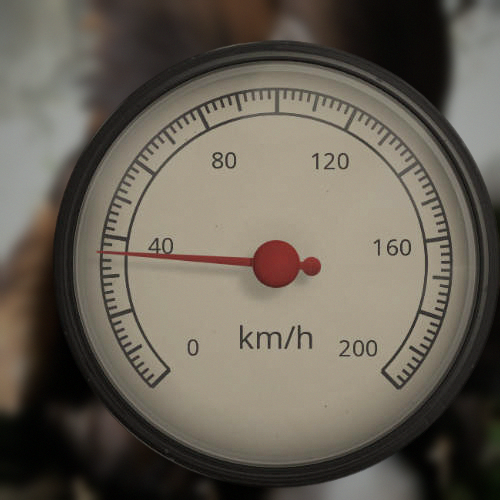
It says {"value": 36, "unit": "km/h"}
